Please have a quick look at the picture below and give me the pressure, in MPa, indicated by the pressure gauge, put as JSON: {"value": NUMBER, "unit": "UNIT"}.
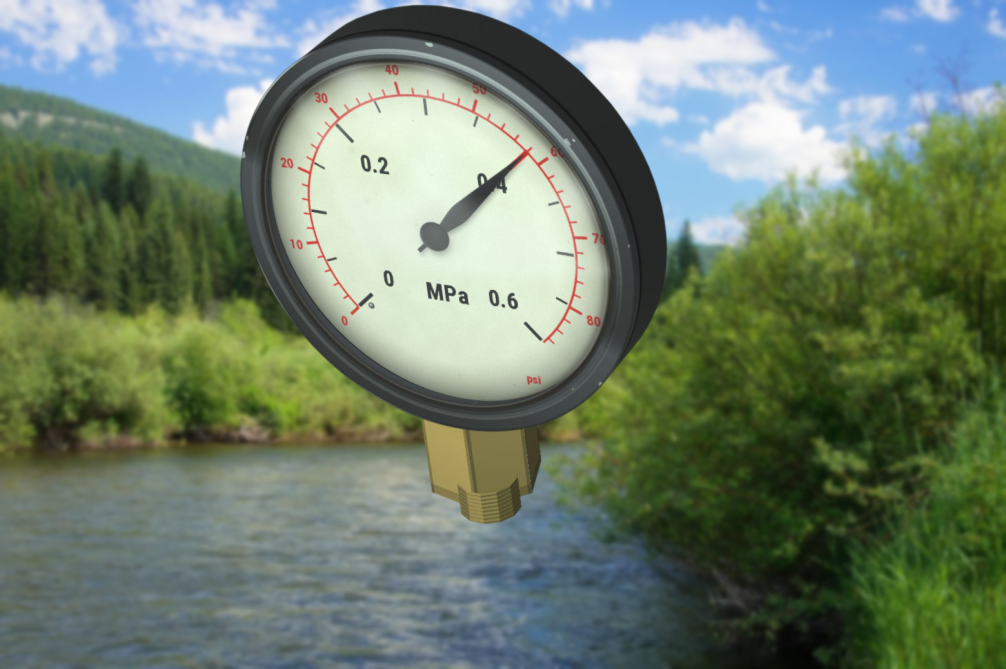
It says {"value": 0.4, "unit": "MPa"}
